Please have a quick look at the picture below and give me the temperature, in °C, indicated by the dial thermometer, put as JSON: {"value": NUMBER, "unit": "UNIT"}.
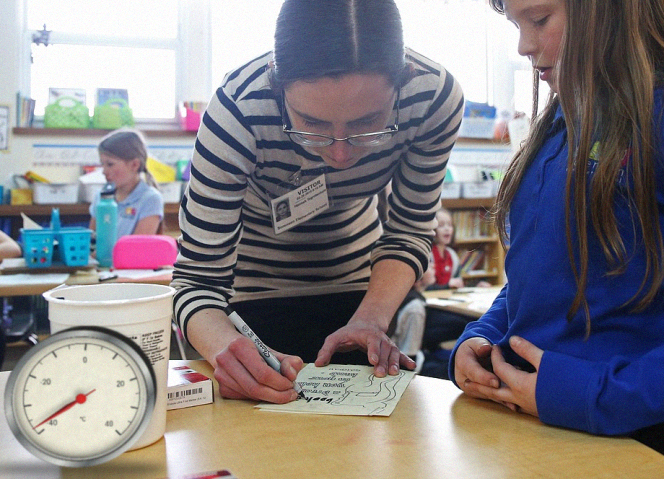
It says {"value": -37.5, "unit": "°C"}
